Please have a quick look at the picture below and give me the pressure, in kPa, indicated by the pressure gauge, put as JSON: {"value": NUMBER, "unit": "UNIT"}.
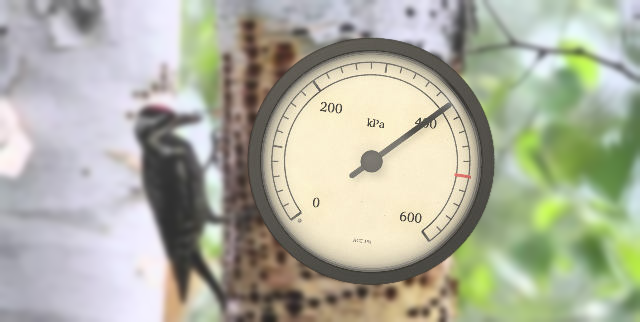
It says {"value": 400, "unit": "kPa"}
